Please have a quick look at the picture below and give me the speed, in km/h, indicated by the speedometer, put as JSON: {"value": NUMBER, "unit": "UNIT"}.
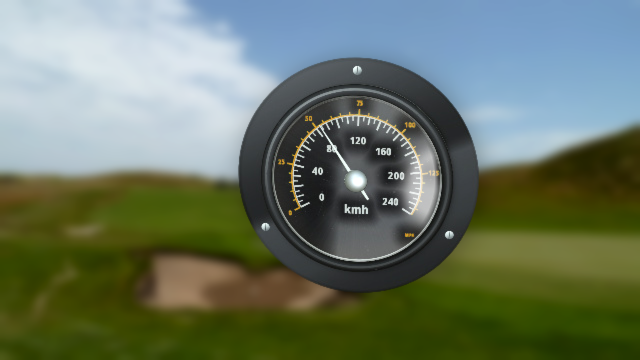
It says {"value": 85, "unit": "km/h"}
